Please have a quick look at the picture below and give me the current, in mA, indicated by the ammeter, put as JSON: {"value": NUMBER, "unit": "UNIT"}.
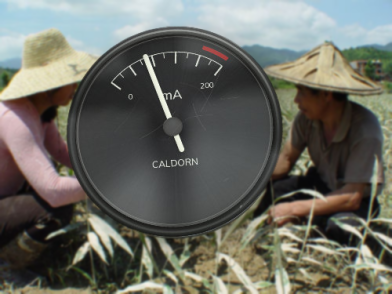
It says {"value": 70, "unit": "mA"}
